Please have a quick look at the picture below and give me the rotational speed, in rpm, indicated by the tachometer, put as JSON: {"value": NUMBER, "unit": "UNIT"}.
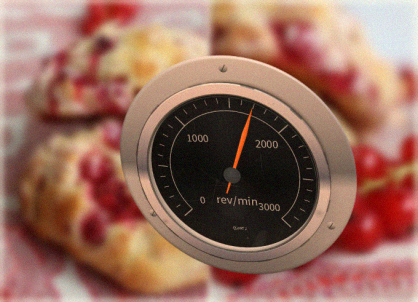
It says {"value": 1700, "unit": "rpm"}
